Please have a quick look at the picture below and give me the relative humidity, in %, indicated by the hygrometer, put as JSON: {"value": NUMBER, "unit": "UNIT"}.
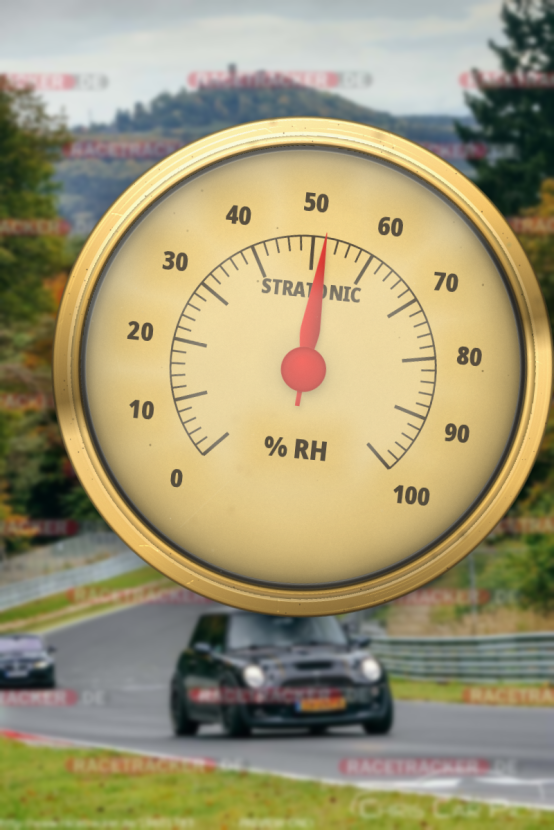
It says {"value": 52, "unit": "%"}
